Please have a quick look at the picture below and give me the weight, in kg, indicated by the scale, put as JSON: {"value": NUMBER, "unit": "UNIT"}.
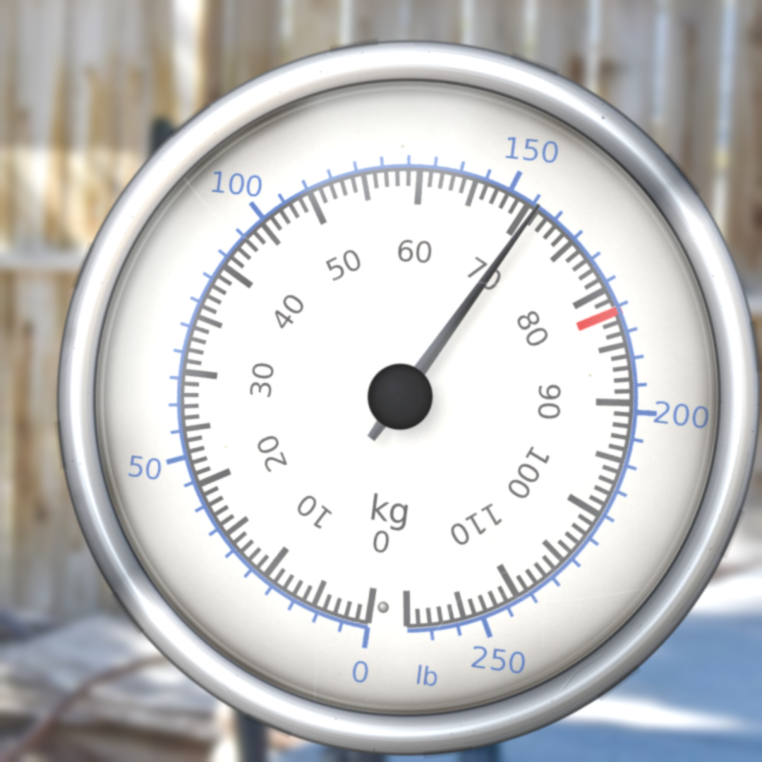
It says {"value": 71, "unit": "kg"}
